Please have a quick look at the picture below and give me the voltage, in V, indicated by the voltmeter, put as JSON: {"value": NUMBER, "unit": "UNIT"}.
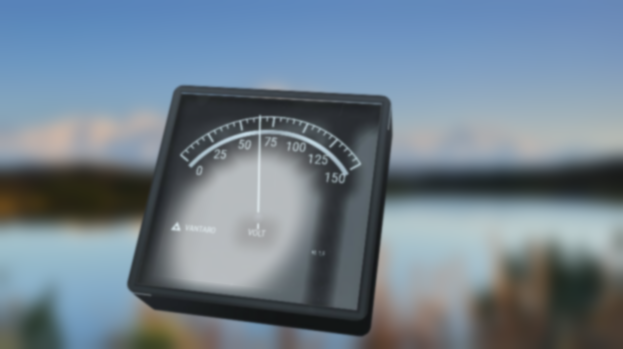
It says {"value": 65, "unit": "V"}
